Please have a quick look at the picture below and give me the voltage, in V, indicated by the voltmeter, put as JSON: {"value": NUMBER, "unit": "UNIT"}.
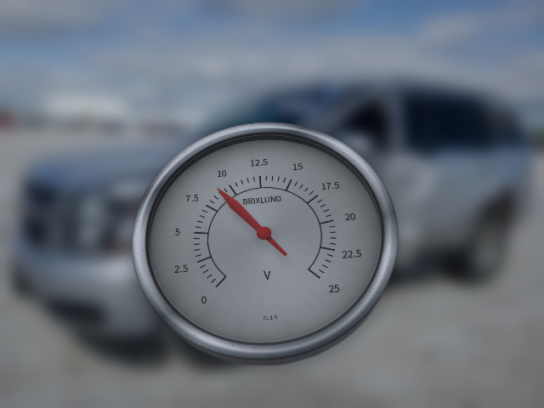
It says {"value": 9, "unit": "V"}
